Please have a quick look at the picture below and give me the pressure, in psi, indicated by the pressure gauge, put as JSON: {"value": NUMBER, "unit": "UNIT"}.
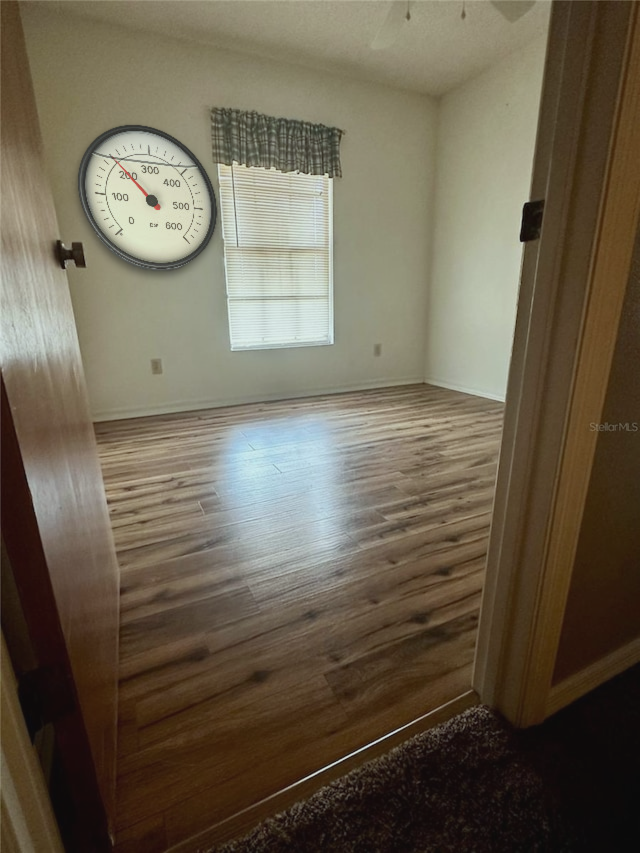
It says {"value": 200, "unit": "psi"}
